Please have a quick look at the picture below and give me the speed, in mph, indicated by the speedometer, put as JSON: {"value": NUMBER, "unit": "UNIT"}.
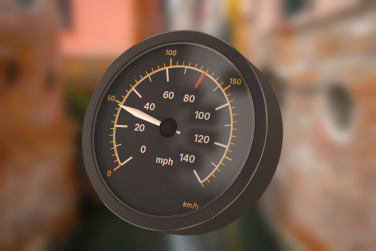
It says {"value": 30, "unit": "mph"}
